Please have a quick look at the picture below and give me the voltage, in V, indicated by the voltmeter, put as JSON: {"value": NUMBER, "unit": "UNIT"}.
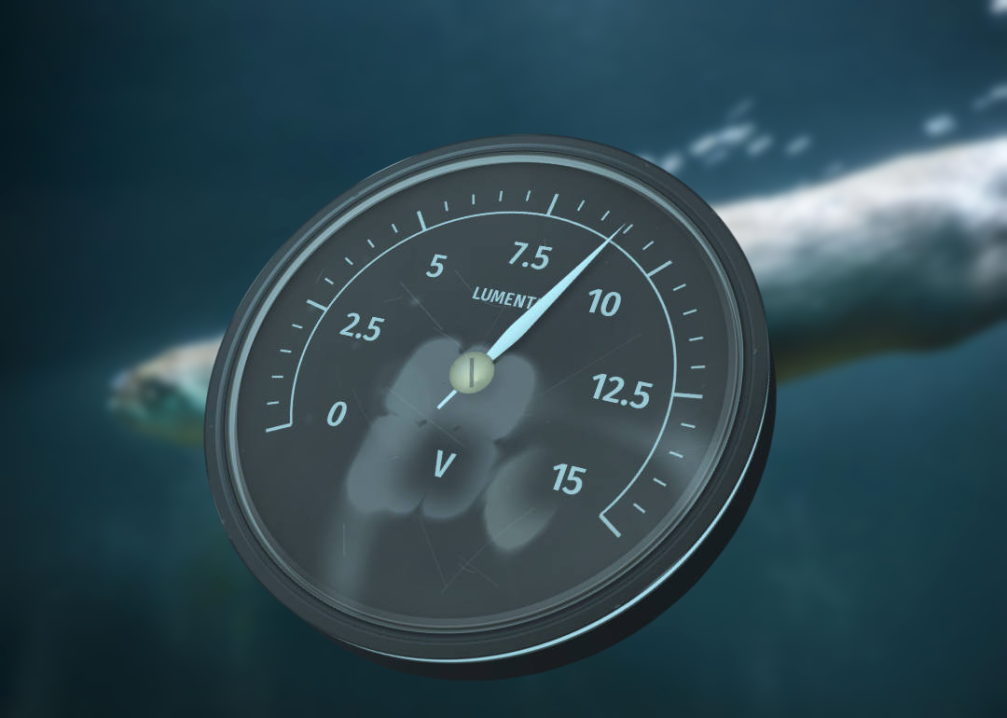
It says {"value": 9, "unit": "V"}
